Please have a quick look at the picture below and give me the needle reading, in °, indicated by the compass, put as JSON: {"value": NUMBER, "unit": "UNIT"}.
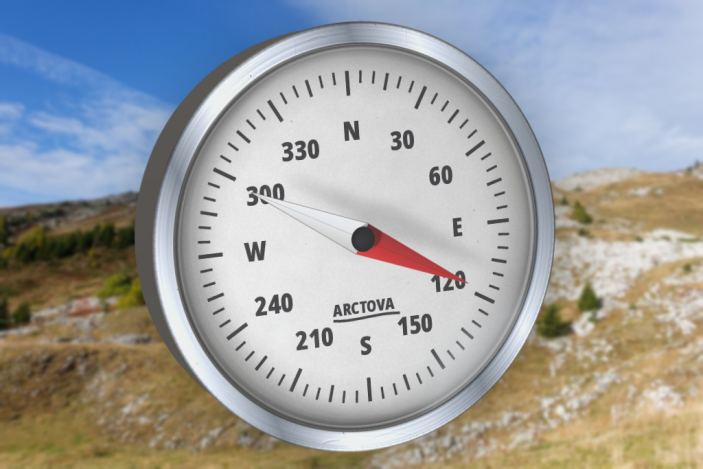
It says {"value": 117.5, "unit": "°"}
